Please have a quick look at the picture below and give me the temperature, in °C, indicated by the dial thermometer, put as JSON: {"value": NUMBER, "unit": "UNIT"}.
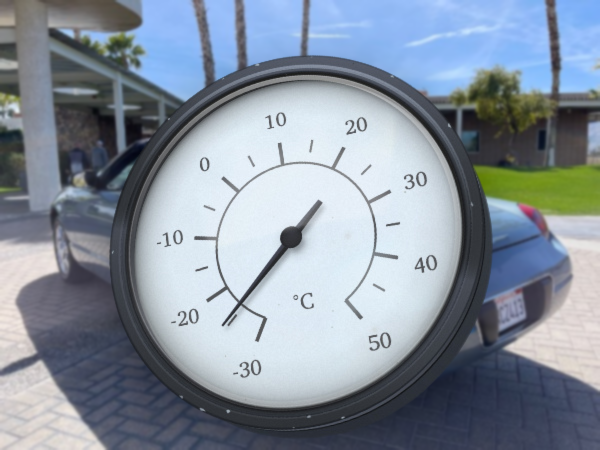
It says {"value": -25, "unit": "°C"}
